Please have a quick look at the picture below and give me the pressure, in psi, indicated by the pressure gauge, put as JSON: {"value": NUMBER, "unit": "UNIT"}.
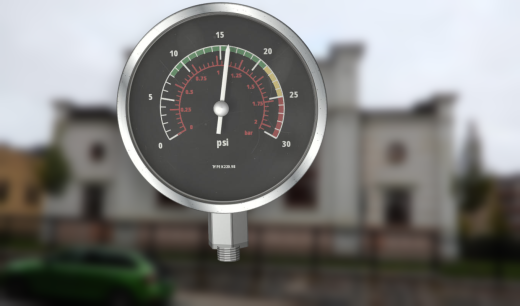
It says {"value": 16, "unit": "psi"}
